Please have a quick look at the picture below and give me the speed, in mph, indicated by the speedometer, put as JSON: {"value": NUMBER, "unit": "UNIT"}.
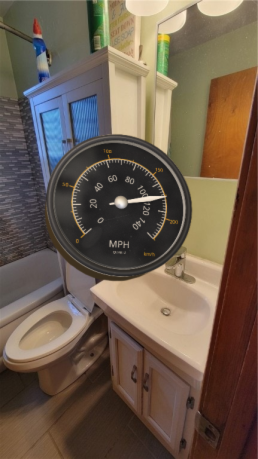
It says {"value": 110, "unit": "mph"}
